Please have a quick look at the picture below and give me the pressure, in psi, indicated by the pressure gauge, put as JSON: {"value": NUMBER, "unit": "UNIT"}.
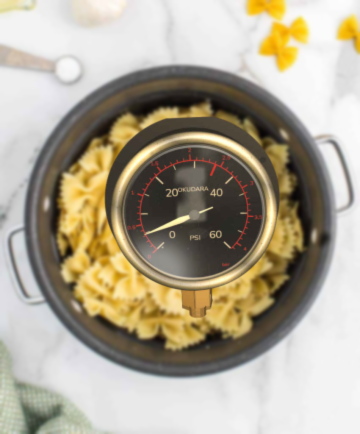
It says {"value": 5, "unit": "psi"}
